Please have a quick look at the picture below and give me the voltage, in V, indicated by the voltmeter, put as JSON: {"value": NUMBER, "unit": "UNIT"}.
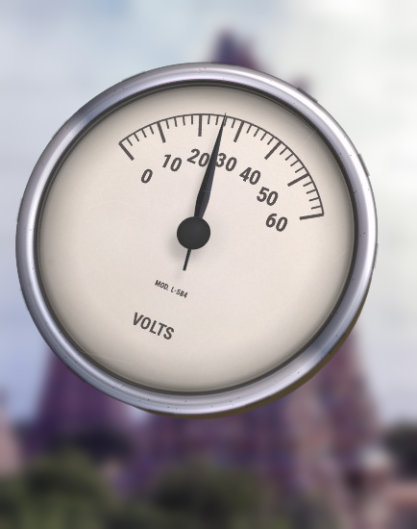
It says {"value": 26, "unit": "V"}
